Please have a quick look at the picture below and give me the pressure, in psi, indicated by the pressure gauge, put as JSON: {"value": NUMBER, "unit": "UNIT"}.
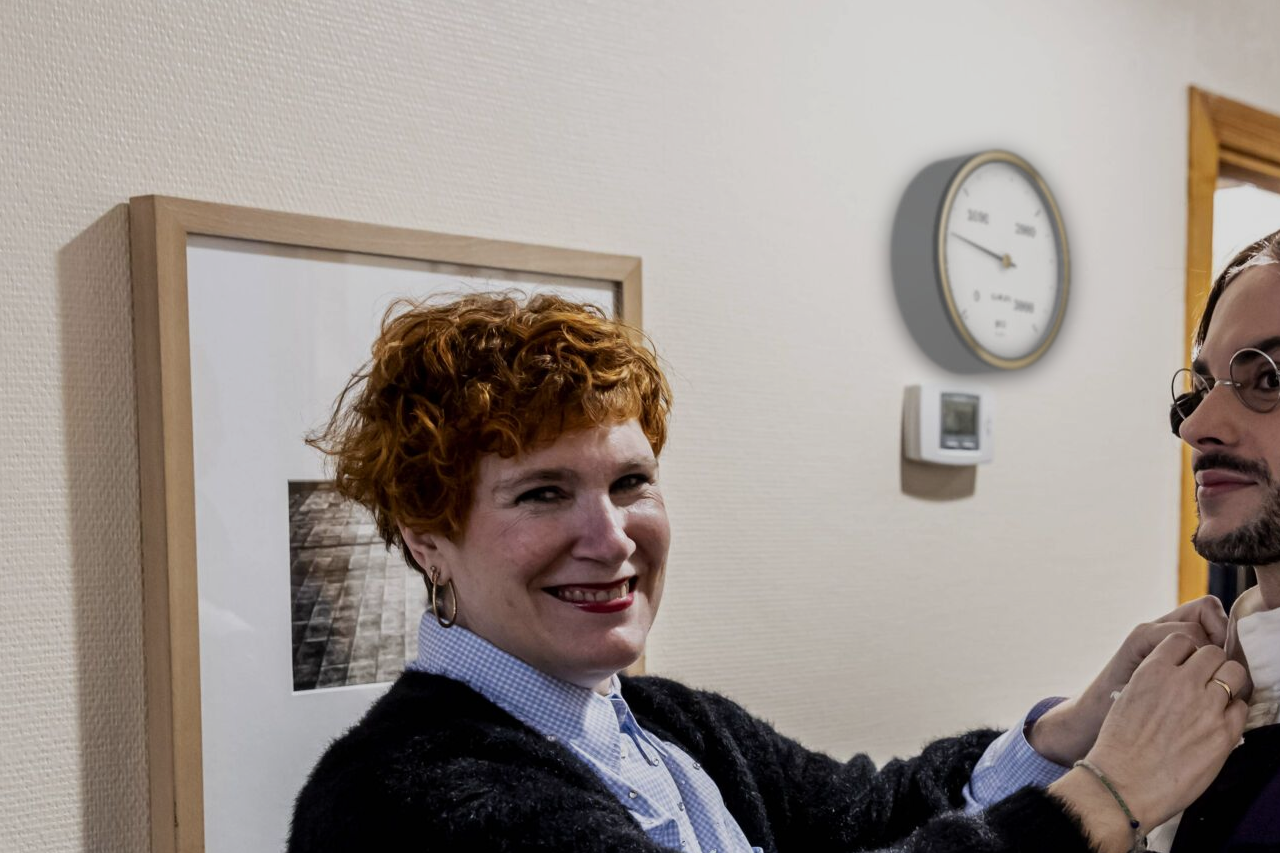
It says {"value": 600, "unit": "psi"}
